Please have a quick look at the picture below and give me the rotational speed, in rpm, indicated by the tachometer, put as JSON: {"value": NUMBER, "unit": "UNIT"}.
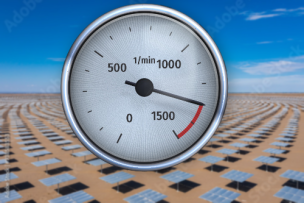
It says {"value": 1300, "unit": "rpm"}
